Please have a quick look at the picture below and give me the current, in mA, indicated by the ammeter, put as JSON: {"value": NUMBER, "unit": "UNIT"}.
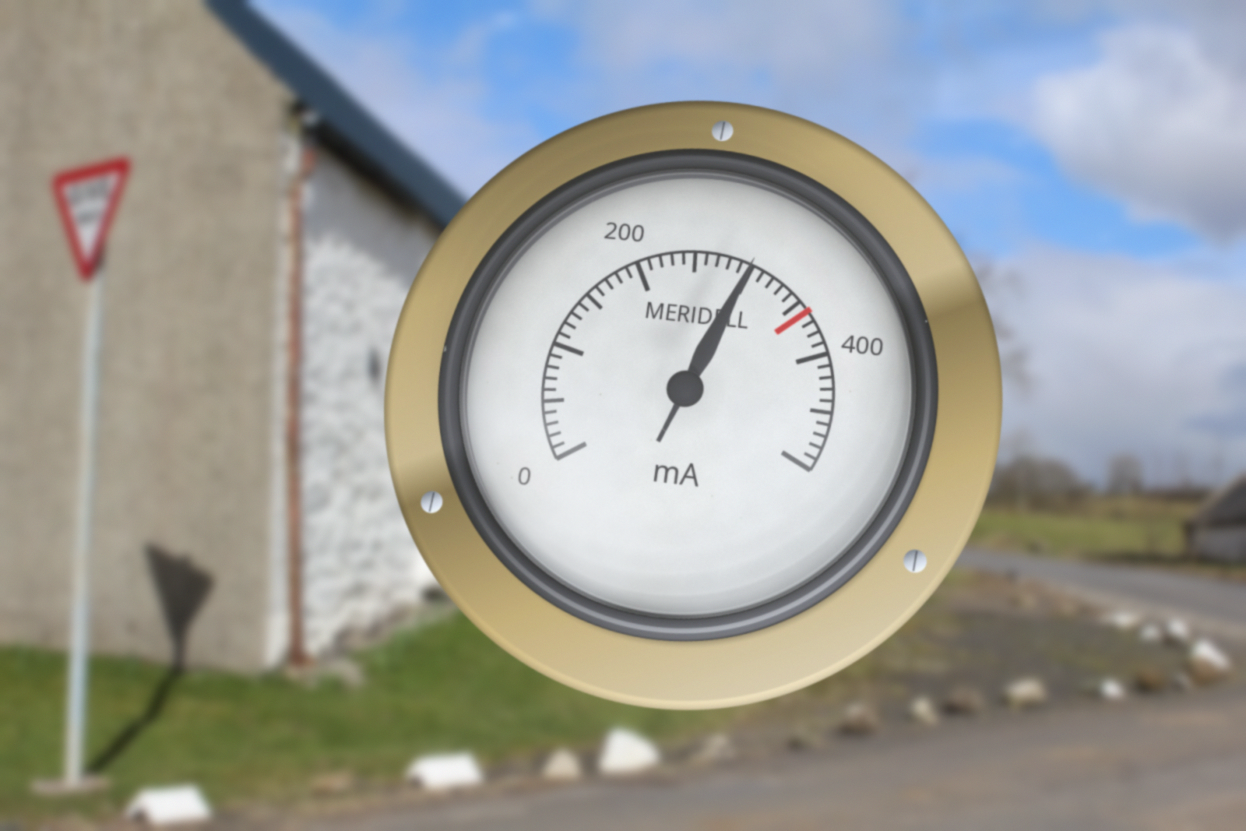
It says {"value": 300, "unit": "mA"}
